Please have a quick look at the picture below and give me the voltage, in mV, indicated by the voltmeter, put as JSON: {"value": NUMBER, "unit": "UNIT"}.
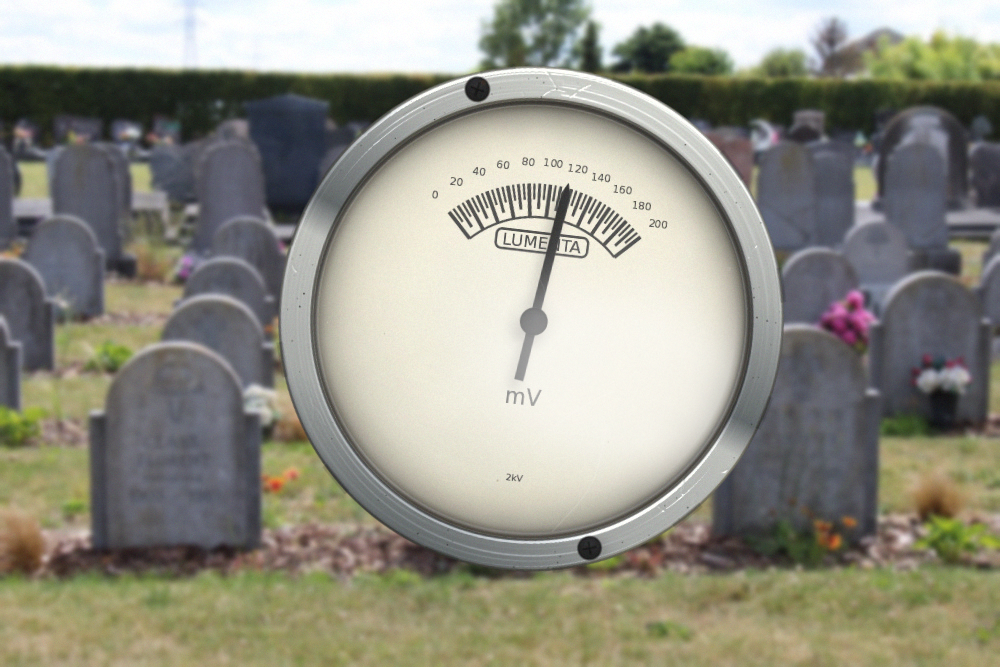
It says {"value": 115, "unit": "mV"}
